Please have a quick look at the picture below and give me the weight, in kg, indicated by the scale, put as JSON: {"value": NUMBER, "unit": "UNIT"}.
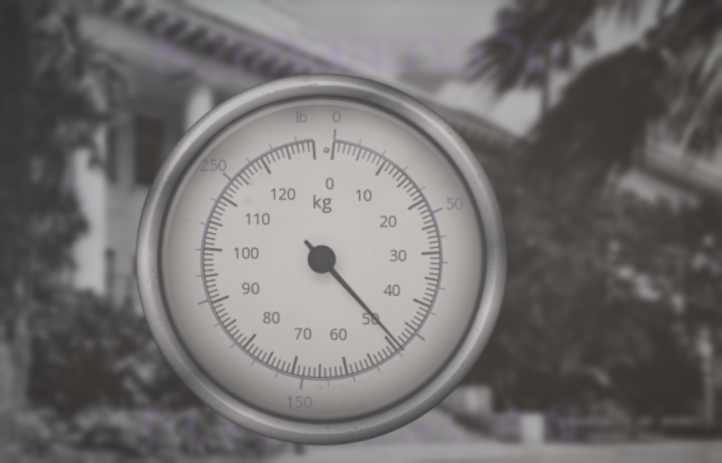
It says {"value": 49, "unit": "kg"}
